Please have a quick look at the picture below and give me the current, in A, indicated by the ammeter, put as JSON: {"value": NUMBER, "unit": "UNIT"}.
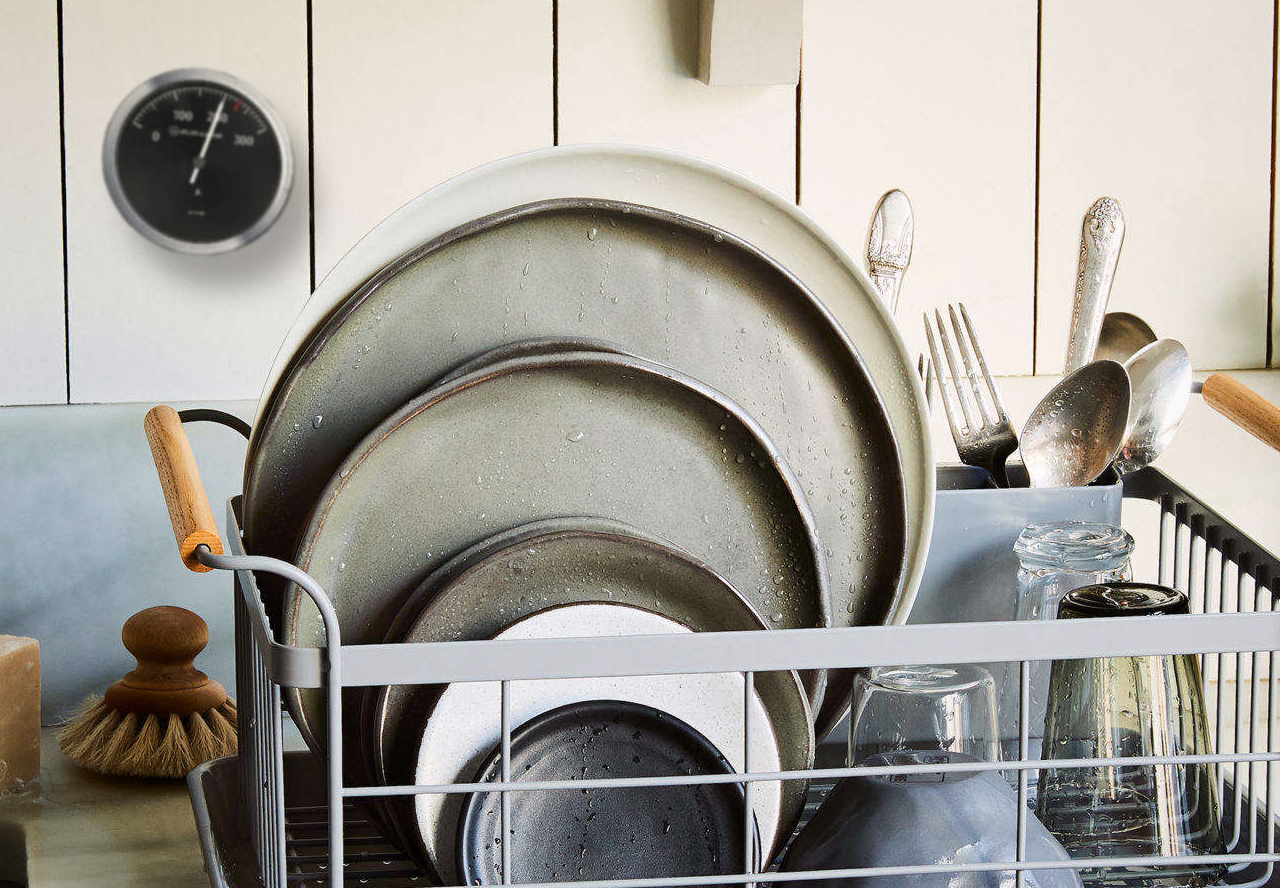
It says {"value": 200, "unit": "A"}
